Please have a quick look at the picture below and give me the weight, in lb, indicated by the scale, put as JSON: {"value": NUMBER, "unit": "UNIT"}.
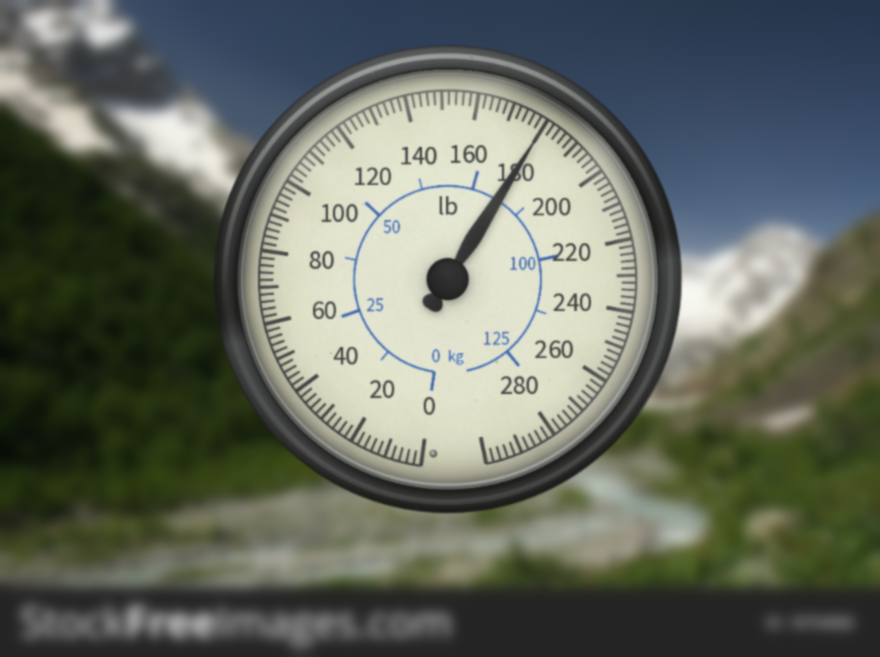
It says {"value": 180, "unit": "lb"}
